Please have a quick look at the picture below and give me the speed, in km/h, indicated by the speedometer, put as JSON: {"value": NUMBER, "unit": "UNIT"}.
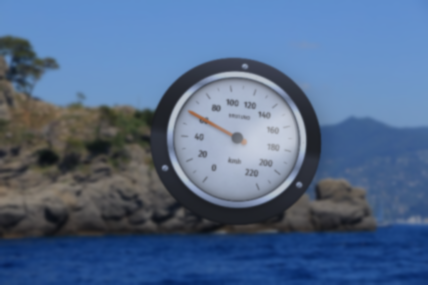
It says {"value": 60, "unit": "km/h"}
